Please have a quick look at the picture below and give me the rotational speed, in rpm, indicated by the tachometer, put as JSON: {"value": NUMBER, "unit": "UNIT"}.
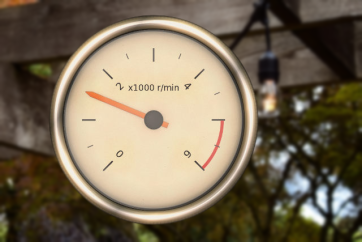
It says {"value": 1500, "unit": "rpm"}
